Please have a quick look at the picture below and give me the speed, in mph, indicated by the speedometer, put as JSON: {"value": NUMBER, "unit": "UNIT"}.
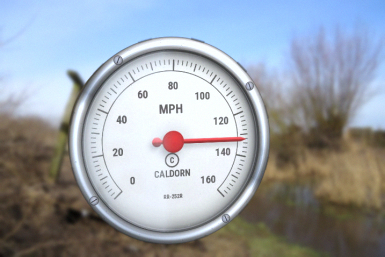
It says {"value": 132, "unit": "mph"}
